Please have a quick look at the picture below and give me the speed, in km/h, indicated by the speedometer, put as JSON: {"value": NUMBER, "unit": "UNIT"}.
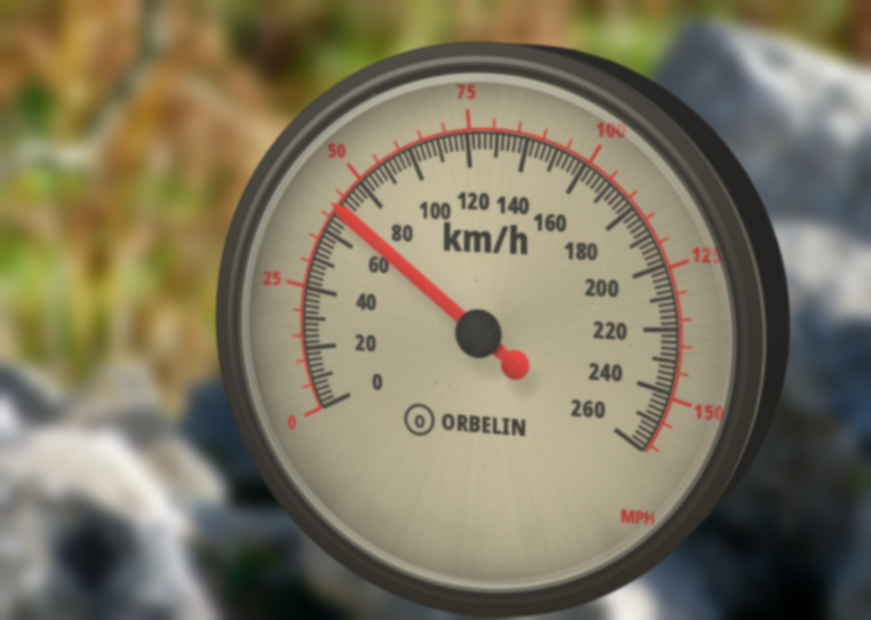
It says {"value": 70, "unit": "km/h"}
